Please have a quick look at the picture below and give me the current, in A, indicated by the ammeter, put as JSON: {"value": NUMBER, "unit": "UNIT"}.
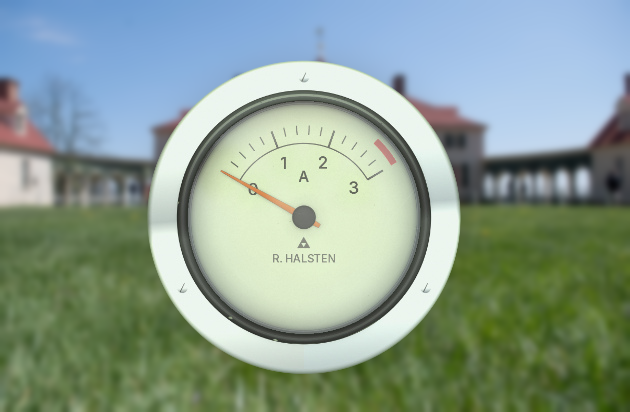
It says {"value": 0, "unit": "A"}
